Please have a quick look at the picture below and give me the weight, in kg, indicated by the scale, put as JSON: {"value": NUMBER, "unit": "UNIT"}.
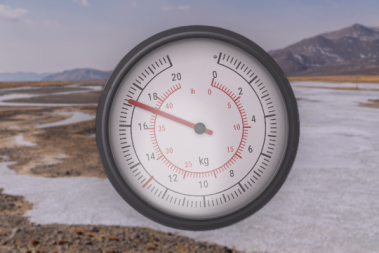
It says {"value": 17.2, "unit": "kg"}
